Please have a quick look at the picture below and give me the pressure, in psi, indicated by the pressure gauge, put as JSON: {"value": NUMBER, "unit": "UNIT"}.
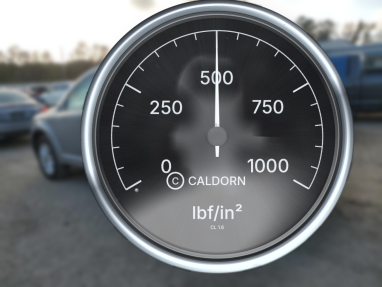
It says {"value": 500, "unit": "psi"}
